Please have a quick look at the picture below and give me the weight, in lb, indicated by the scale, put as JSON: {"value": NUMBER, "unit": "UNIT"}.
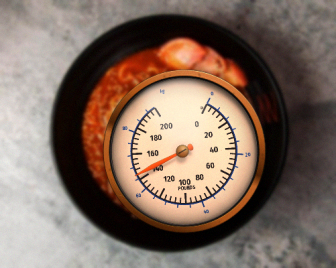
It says {"value": 144, "unit": "lb"}
